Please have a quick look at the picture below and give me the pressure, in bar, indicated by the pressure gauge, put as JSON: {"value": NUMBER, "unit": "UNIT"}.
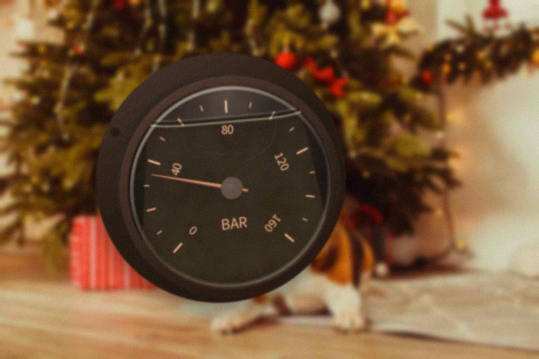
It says {"value": 35, "unit": "bar"}
